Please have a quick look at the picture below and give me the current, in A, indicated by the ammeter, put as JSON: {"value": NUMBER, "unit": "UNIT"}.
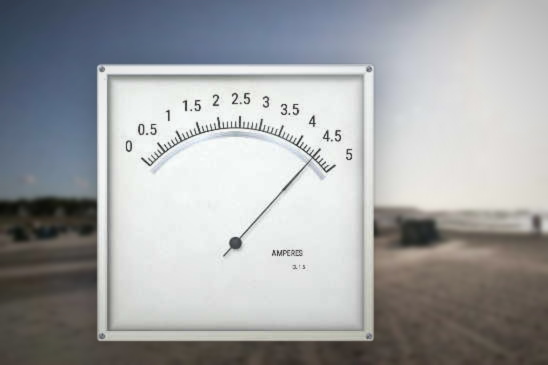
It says {"value": 4.5, "unit": "A"}
